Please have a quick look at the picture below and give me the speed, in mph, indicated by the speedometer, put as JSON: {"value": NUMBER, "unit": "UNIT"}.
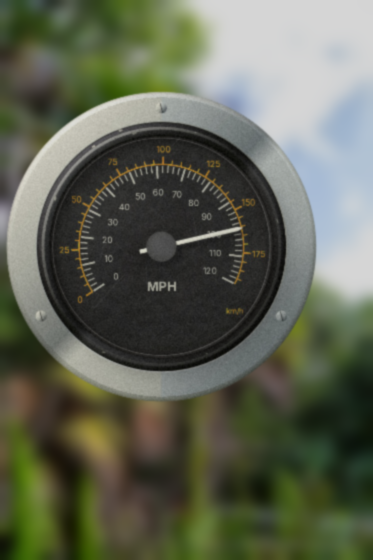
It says {"value": 100, "unit": "mph"}
